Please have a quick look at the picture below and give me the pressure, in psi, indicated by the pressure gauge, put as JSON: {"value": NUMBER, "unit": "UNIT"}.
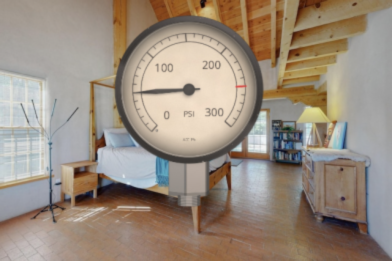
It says {"value": 50, "unit": "psi"}
